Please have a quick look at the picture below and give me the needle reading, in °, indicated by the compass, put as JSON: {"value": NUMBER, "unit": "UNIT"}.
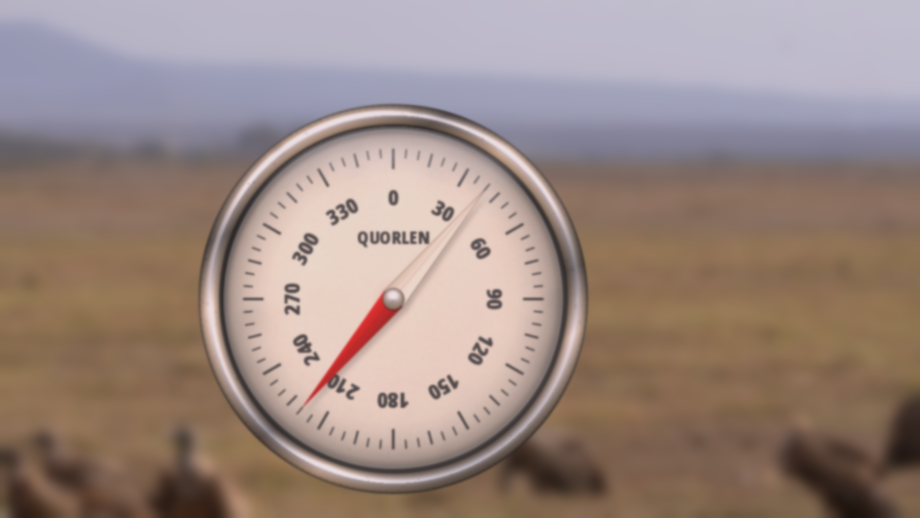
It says {"value": 220, "unit": "°"}
